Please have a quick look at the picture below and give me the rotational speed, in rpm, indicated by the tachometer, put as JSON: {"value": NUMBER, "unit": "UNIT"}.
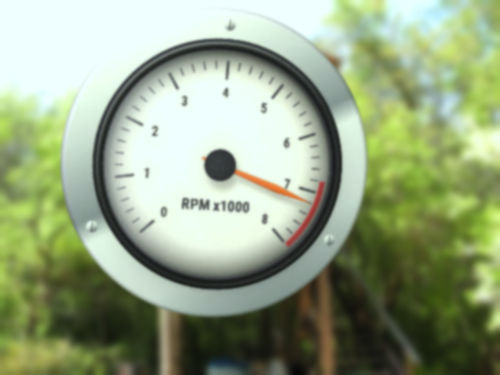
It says {"value": 7200, "unit": "rpm"}
